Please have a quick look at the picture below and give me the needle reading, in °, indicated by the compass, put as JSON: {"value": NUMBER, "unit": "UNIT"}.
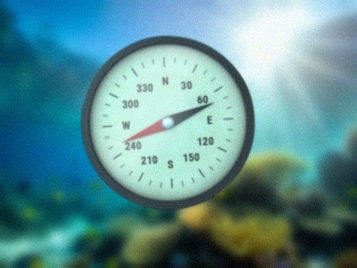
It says {"value": 250, "unit": "°"}
